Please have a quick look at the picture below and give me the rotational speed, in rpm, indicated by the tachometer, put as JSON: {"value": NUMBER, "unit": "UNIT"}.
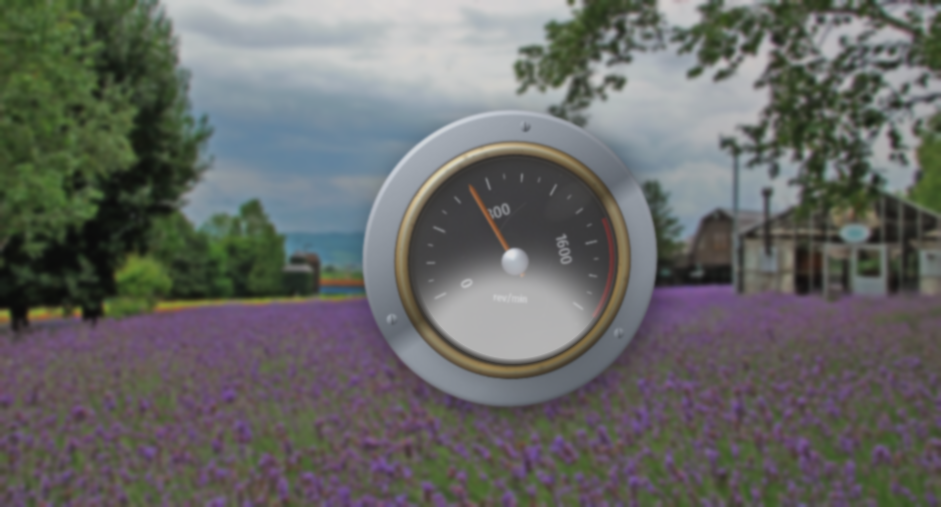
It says {"value": 700, "unit": "rpm"}
